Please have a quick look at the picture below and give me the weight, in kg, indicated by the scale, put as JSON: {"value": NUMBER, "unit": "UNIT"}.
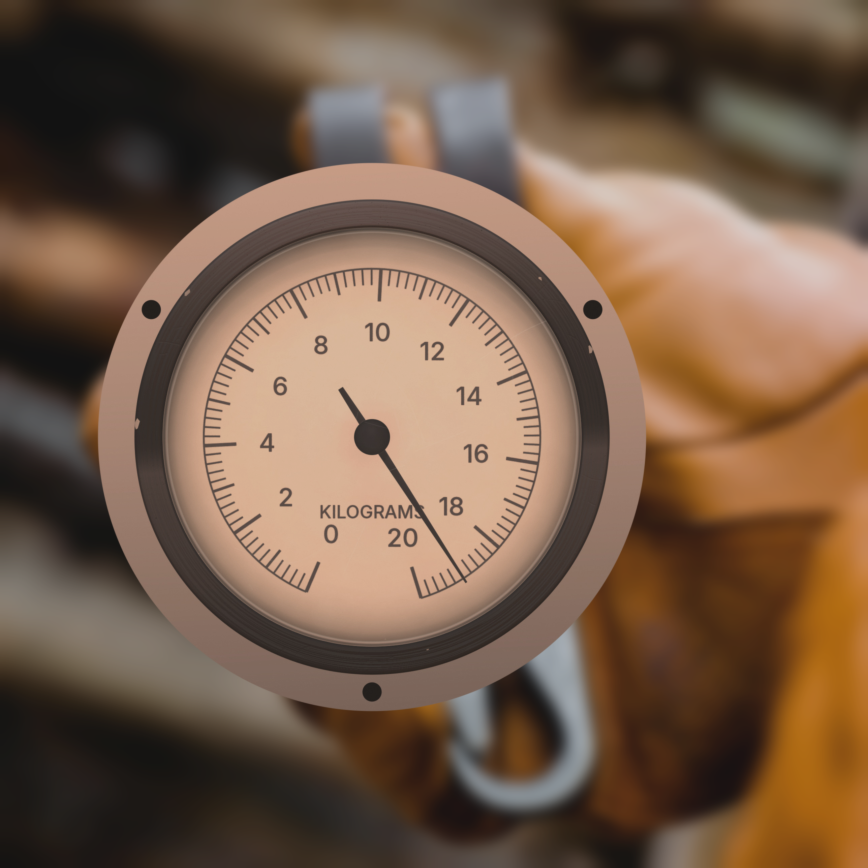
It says {"value": 19, "unit": "kg"}
